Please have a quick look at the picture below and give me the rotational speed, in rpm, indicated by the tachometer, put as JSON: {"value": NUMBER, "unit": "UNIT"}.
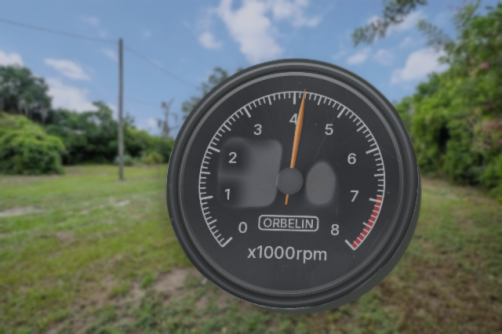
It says {"value": 4200, "unit": "rpm"}
